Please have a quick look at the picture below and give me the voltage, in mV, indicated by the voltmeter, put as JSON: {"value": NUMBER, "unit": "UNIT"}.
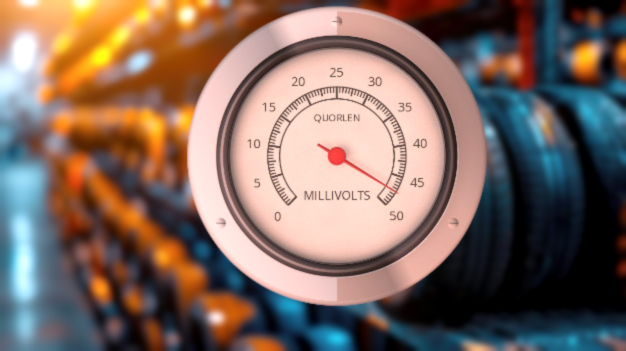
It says {"value": 47.5, "unit": "mV"}
